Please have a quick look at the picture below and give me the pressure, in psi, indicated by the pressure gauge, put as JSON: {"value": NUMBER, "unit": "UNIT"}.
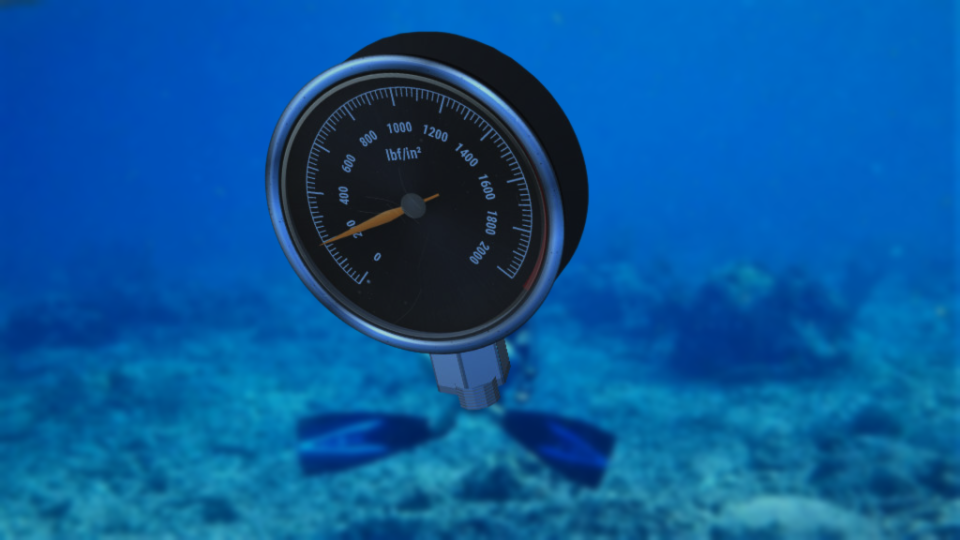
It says {"value": 200, "unit": "psi"}
